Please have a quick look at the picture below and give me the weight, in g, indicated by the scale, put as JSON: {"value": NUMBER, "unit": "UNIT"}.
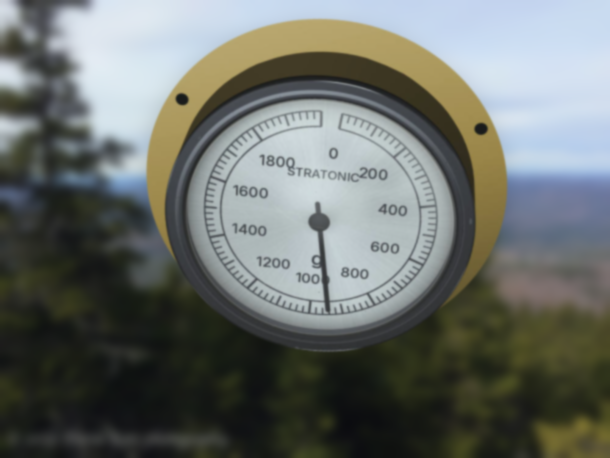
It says {"value": 940, "unit": "g"}
